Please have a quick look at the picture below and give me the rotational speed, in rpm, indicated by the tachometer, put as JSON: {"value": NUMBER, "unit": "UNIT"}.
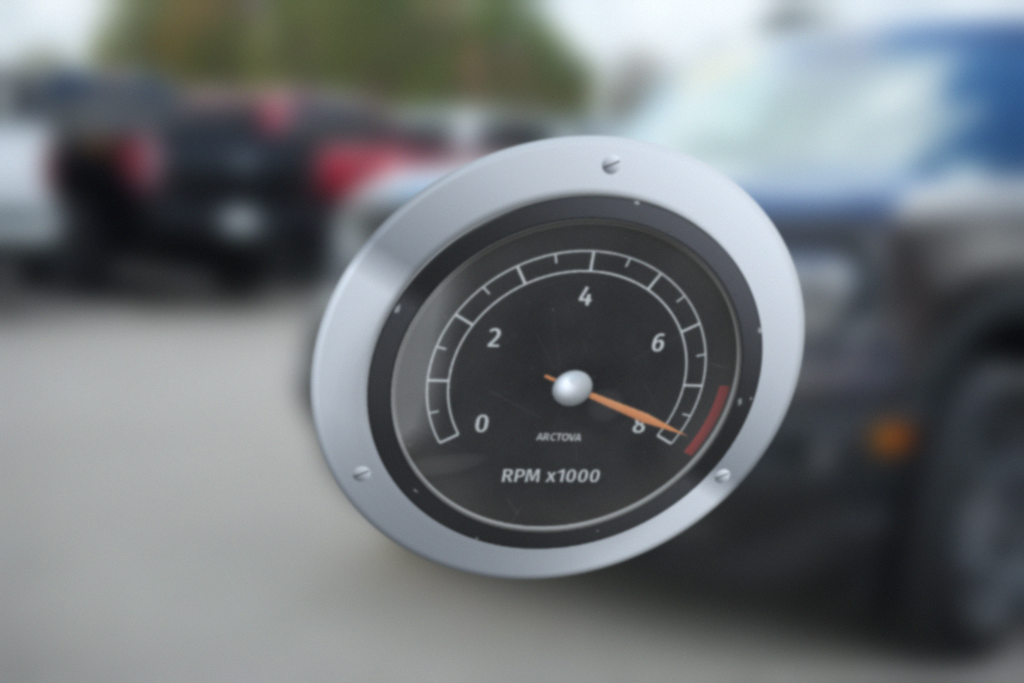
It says {"value": 7750, "unit": "rpm"}
